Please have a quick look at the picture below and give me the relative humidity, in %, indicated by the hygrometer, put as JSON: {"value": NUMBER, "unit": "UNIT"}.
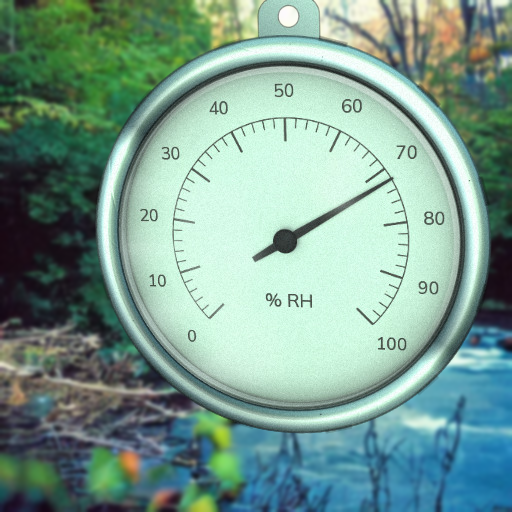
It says {"value": 72, "unit": "%"}
